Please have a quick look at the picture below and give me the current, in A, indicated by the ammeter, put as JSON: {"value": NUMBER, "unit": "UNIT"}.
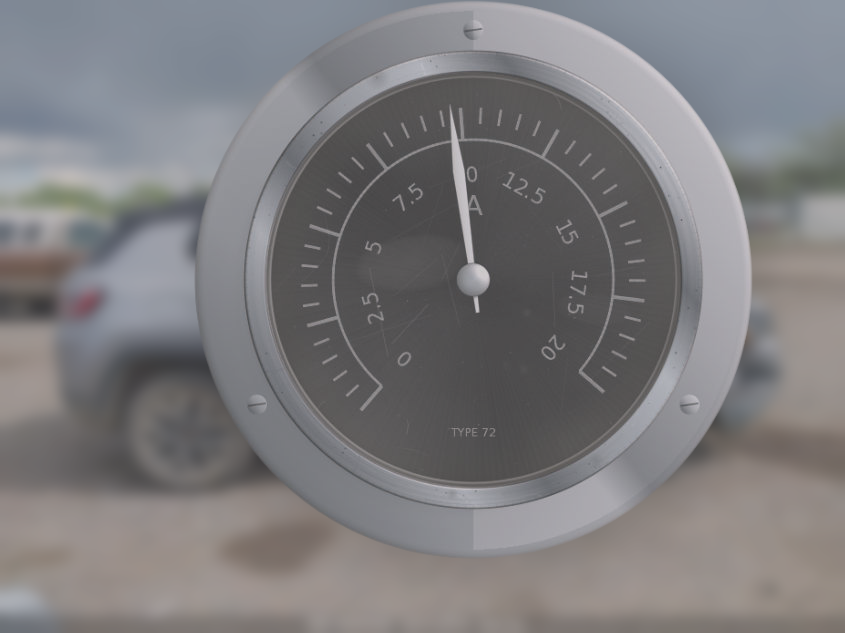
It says {"value": 9.75, "unit": "A"}
